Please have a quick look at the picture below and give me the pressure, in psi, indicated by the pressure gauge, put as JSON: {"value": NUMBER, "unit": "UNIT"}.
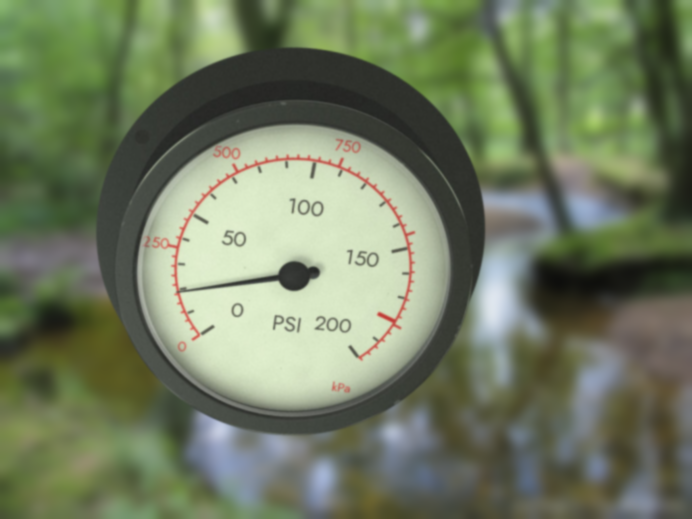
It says {"value": 20, "unit": "psi"}
